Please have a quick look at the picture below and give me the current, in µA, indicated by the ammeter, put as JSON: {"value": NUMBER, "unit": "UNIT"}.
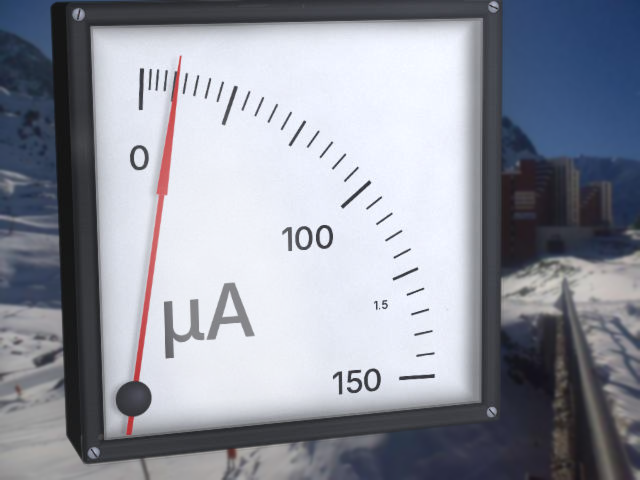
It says {"value": 25, "unit": "µA"}
